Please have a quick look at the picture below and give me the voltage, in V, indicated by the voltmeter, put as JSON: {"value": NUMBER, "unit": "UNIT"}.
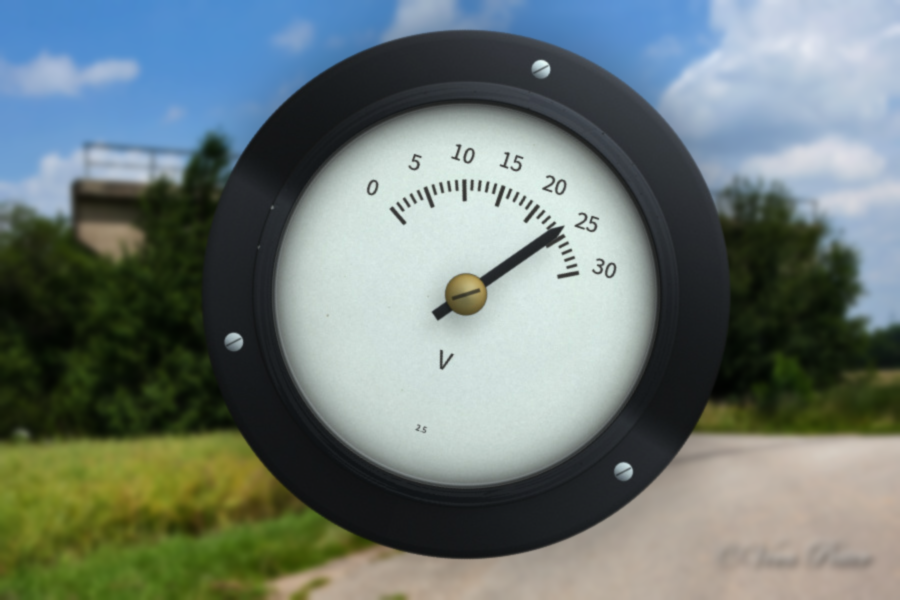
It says {"value": 24, "unit": "V"}
